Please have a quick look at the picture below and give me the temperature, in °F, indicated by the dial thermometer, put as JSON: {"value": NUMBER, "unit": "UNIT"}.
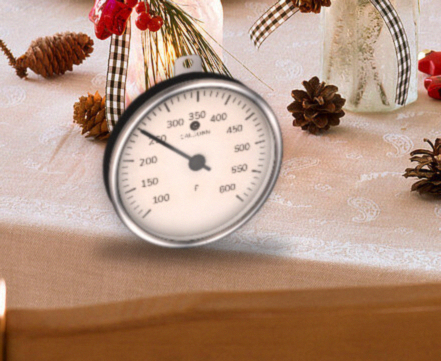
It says {"value": 250, "unit": "°F"}
